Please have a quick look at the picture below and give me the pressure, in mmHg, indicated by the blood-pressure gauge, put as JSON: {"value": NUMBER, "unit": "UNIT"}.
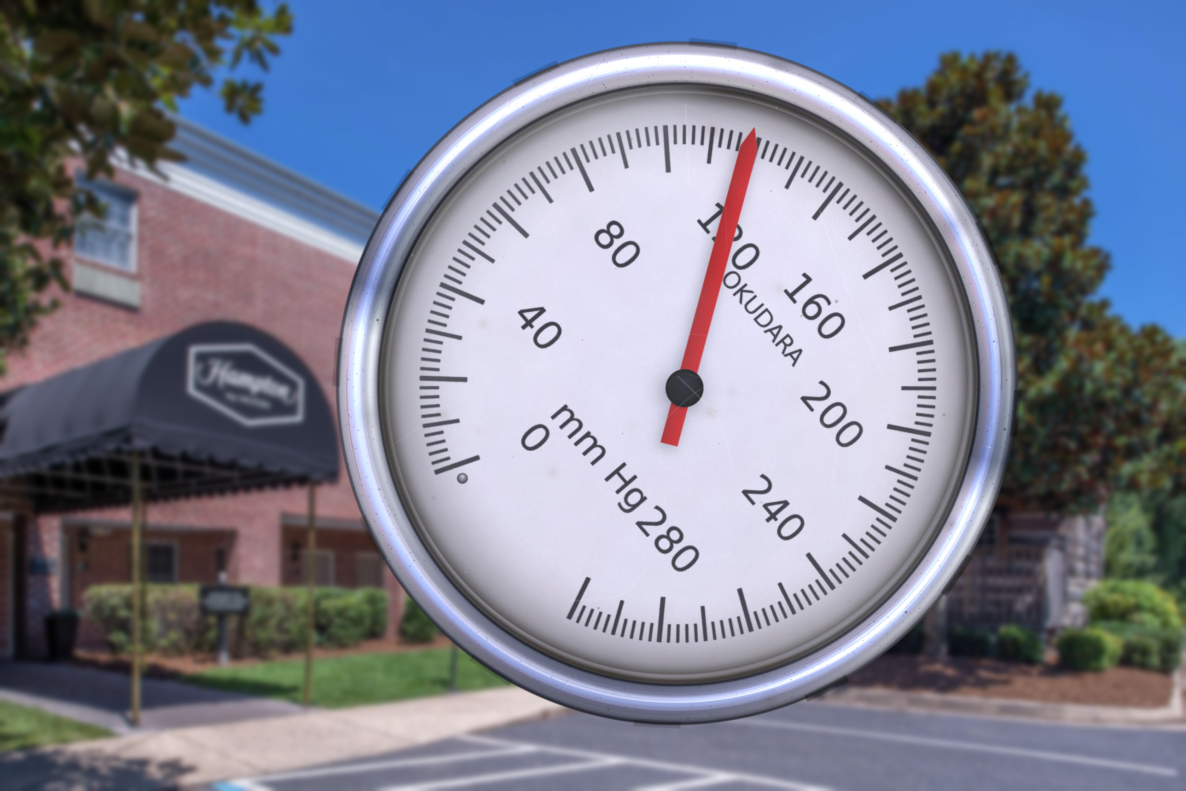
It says {"value": 118, "unit": "mmHg"}
